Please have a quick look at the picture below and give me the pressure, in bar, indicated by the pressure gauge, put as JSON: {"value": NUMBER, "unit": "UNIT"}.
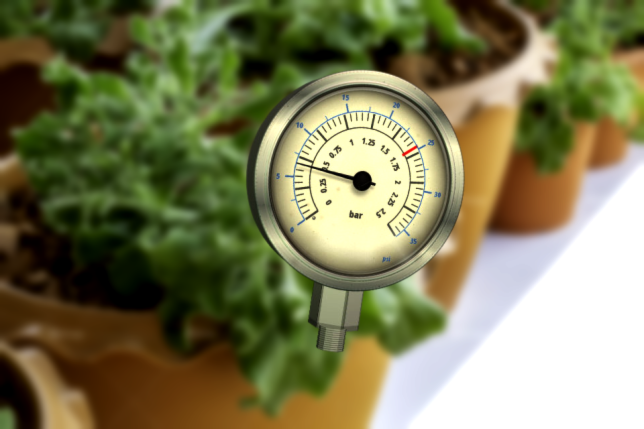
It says {"value": 0.45, "unit": "bar"}
